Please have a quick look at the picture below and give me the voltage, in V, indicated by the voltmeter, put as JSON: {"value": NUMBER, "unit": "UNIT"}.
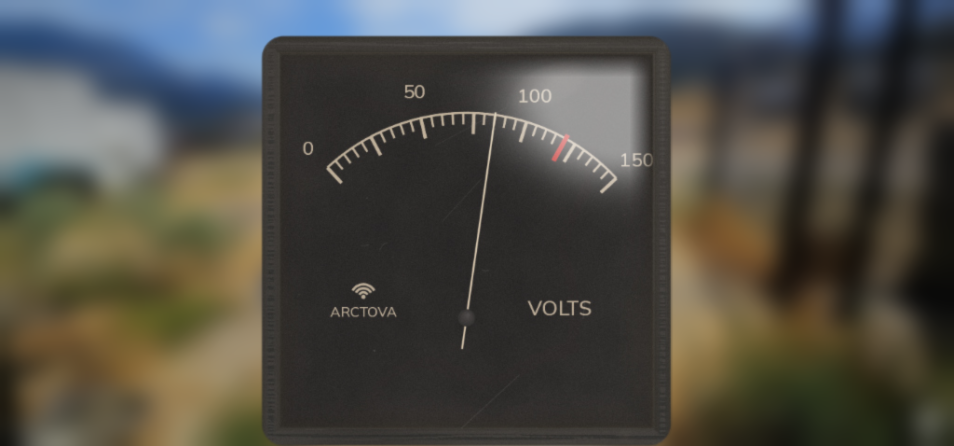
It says {"value": 85, "unit": "V"}
